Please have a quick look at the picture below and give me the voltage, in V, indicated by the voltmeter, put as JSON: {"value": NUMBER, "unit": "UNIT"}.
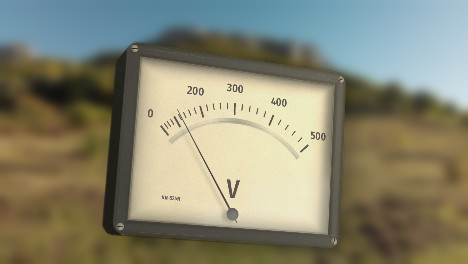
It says {"value": 120, "unit": "V"}
